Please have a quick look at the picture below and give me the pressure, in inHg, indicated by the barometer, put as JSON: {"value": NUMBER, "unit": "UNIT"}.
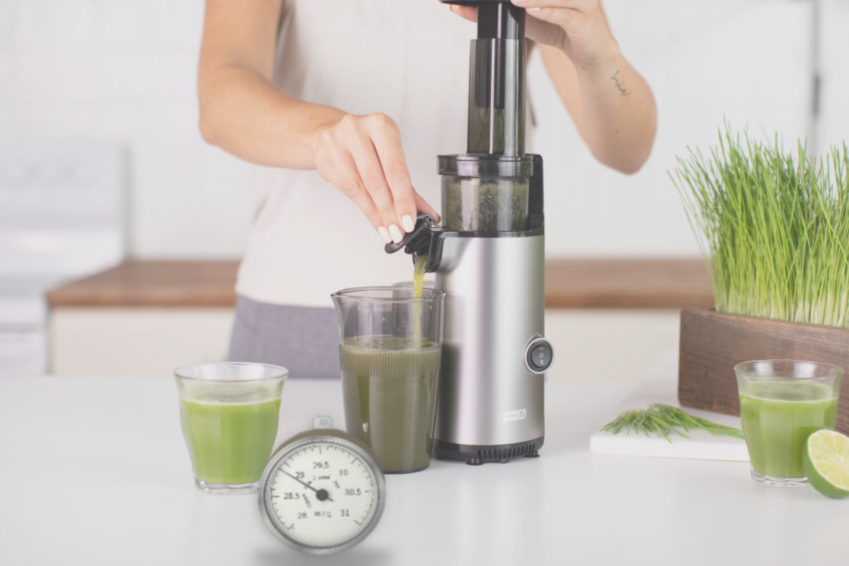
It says {"value": 28.9, "unit": "inHg"}
